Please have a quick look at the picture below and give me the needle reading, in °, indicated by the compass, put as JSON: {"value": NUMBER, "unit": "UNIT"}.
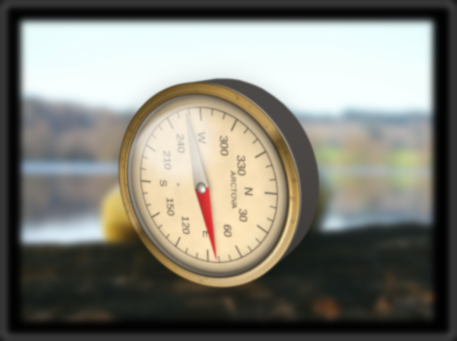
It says {"value": 80, "unit": "°"}
